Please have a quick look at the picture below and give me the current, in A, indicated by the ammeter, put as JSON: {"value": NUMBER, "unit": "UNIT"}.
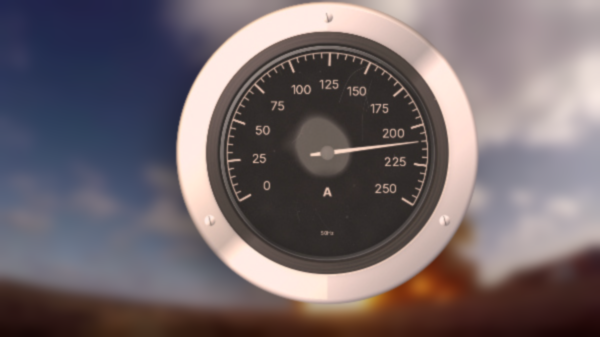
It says {"value": 210, "unit": "A"}
